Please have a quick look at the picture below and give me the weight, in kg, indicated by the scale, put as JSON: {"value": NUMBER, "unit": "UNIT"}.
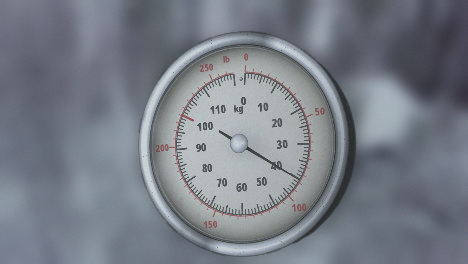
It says {"value": 40, "unit": "kg"}
